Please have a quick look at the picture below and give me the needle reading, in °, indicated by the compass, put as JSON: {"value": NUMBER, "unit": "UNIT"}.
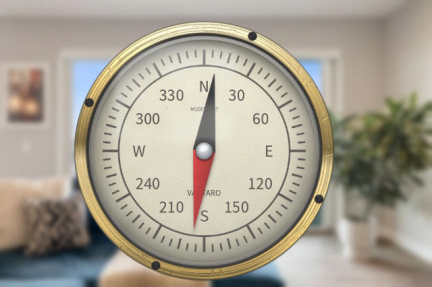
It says {"value": 187.5, "unit": "°"}
